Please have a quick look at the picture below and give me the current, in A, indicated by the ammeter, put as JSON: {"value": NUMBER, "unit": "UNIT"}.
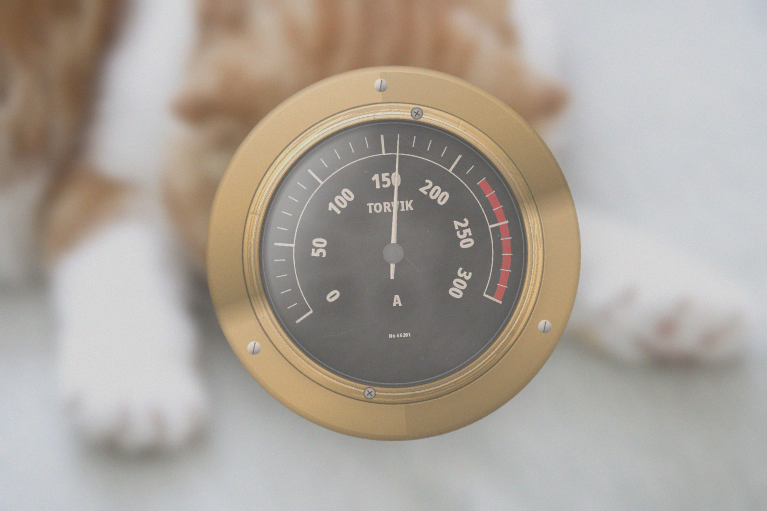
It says {"value": 160, "unit": "A"}
